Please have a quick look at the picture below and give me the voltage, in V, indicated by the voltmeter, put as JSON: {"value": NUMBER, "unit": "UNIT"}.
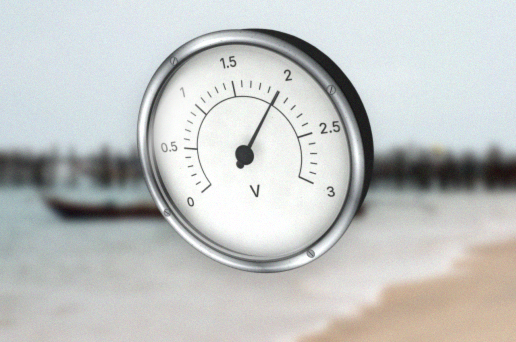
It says {"value": 2, "unit": "V"}
